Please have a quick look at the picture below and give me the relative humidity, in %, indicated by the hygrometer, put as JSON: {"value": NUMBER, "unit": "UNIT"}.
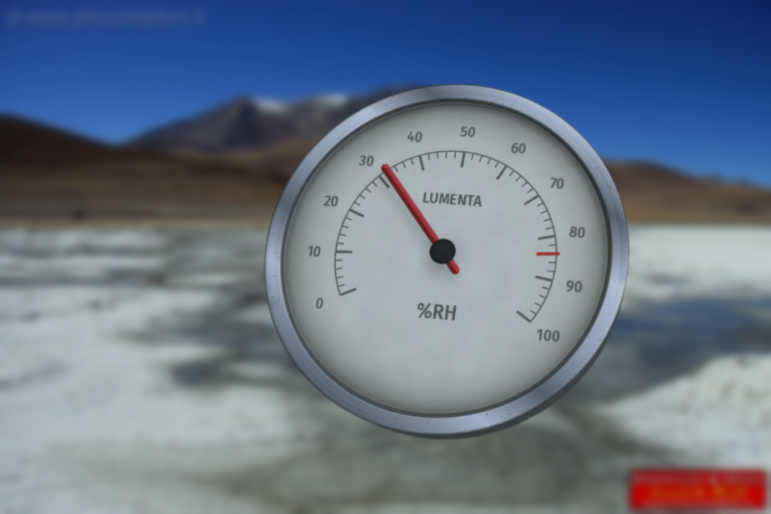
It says {"value": 32, "unit": "%"}
